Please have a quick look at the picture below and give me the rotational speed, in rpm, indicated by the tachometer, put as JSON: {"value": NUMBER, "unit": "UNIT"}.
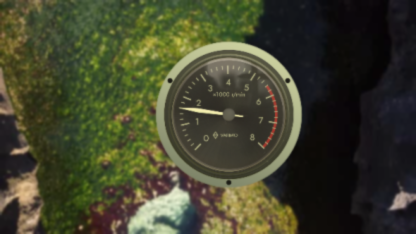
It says {"value": 1600, "unit": "rpm"}
